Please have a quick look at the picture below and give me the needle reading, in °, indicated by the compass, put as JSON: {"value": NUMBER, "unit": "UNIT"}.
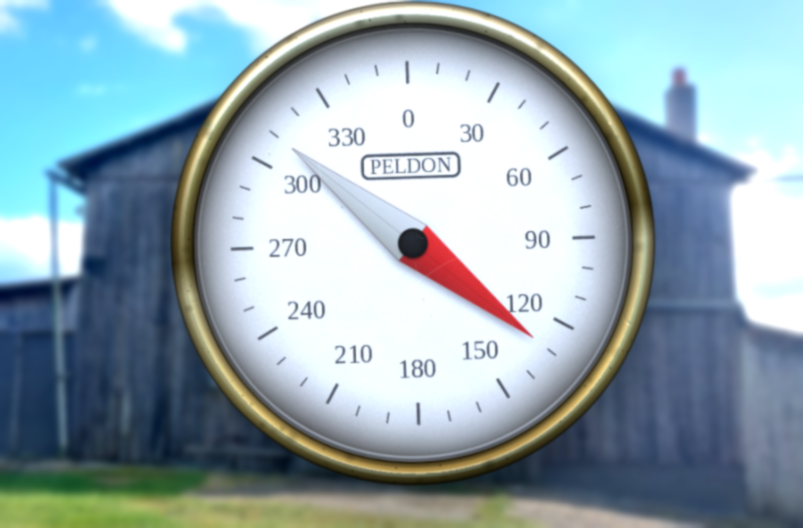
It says {"value": 130, "unit": "°"}
